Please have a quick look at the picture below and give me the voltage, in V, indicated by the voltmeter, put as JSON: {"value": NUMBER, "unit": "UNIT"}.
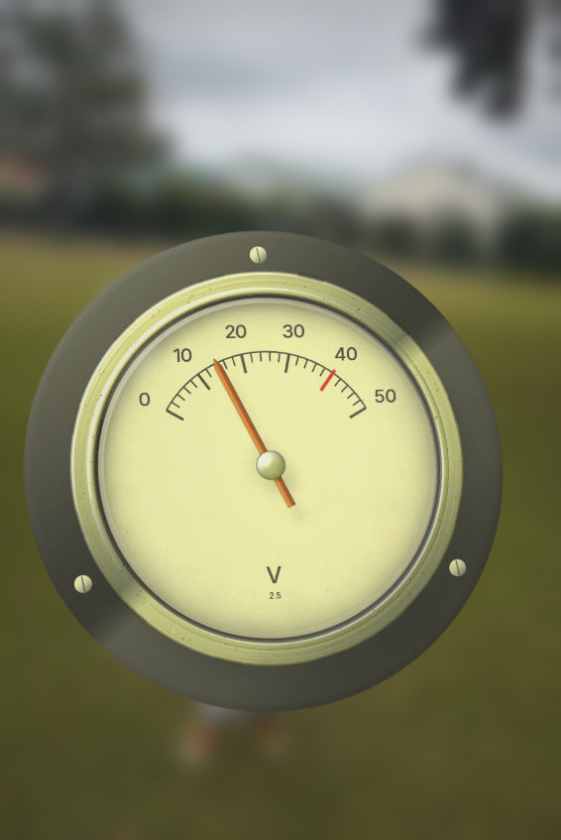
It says {"value": 14, "unit": "V"}
